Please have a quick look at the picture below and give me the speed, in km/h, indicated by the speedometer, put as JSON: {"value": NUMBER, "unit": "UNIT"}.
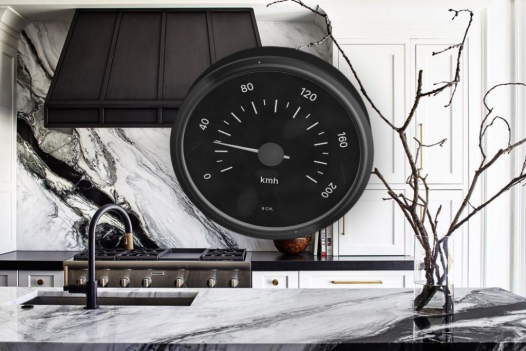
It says {"value": 30, "unit": "km/h"}
